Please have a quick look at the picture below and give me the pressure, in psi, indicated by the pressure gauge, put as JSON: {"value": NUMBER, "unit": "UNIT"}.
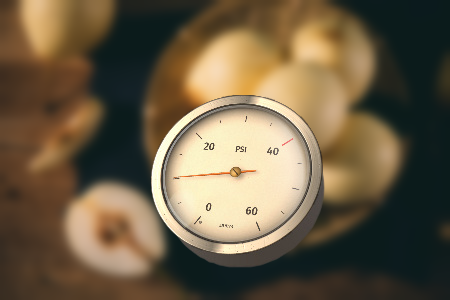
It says {"value": 10, "unit": "psi"}
